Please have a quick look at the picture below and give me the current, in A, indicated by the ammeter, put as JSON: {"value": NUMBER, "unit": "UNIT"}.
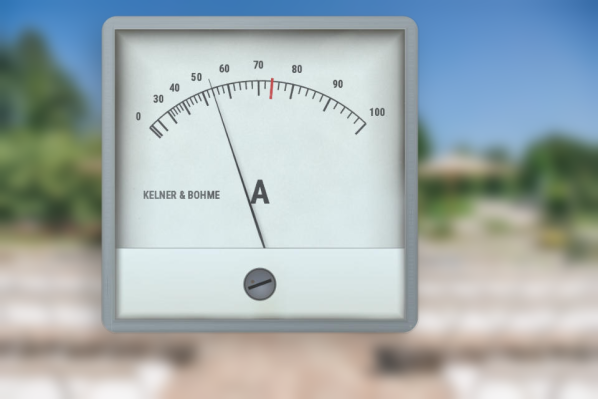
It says {"value": 54, "unit": "A"}
